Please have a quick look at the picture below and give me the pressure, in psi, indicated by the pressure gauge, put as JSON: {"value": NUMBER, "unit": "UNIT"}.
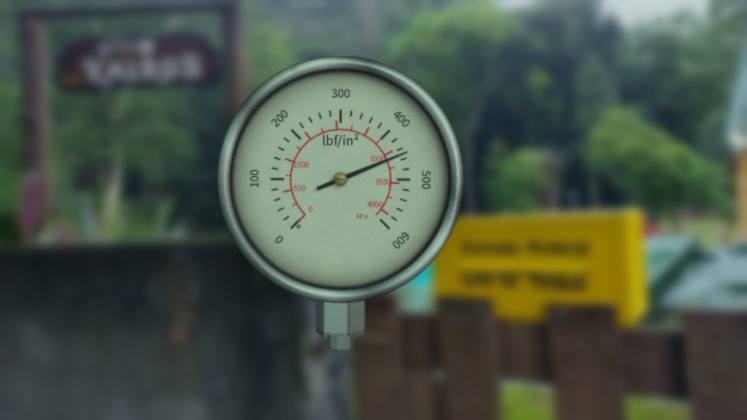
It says {"value": 450, "unit": "psi"}
